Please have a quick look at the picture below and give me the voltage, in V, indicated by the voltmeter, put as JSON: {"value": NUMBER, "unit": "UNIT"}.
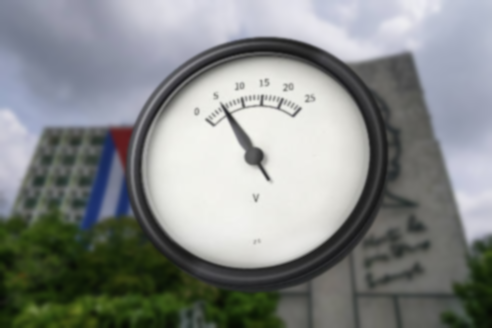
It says {"value": 5, "unit": "V"}
